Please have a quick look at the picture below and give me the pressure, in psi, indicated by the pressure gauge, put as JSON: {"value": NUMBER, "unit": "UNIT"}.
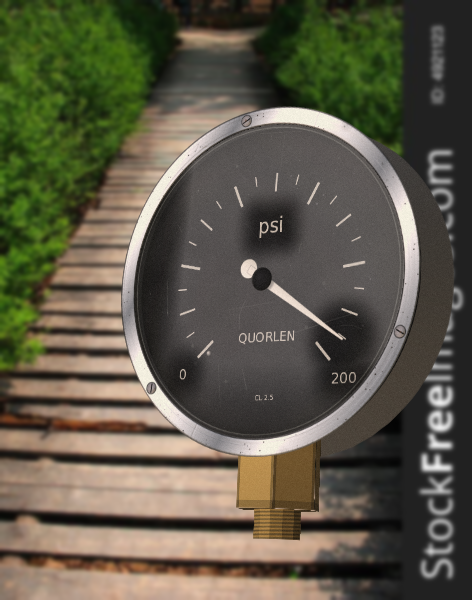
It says {"value": 190, "unit": "psi"}
